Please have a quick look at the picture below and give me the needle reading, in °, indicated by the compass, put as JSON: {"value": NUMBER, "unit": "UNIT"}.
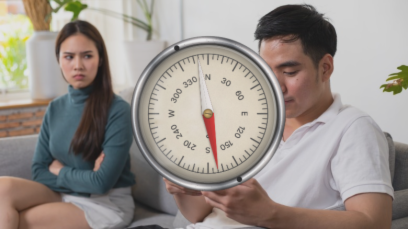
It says {"value": 170, "unit": "°"}
